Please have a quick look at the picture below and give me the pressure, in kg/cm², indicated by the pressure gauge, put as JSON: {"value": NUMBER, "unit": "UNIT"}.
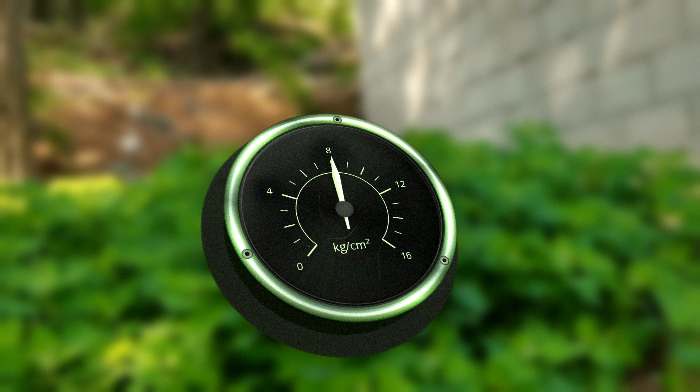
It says {"value": 8, "unit": "kg/cm²"}
